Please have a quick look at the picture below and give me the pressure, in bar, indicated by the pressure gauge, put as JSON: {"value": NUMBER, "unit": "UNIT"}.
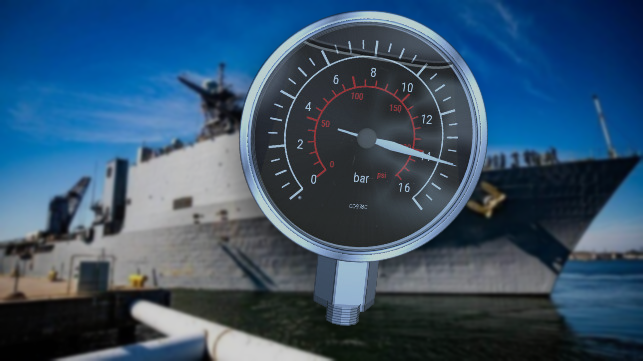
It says {"value": 14, "unit": "bar"}
